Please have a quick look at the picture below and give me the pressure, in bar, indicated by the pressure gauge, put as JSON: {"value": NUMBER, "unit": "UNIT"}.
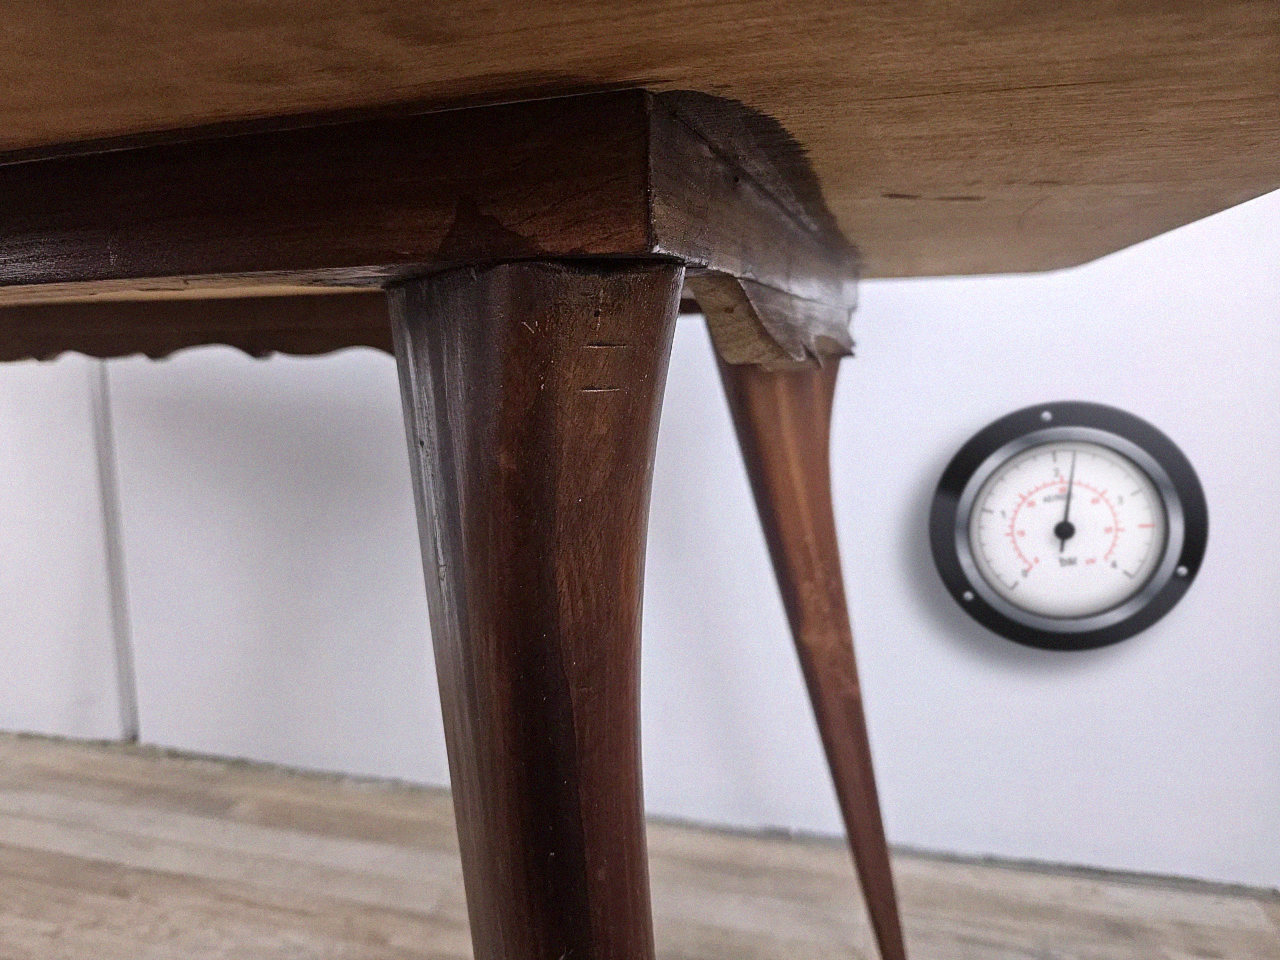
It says {"value": 2.2, "unit": "bar"}
